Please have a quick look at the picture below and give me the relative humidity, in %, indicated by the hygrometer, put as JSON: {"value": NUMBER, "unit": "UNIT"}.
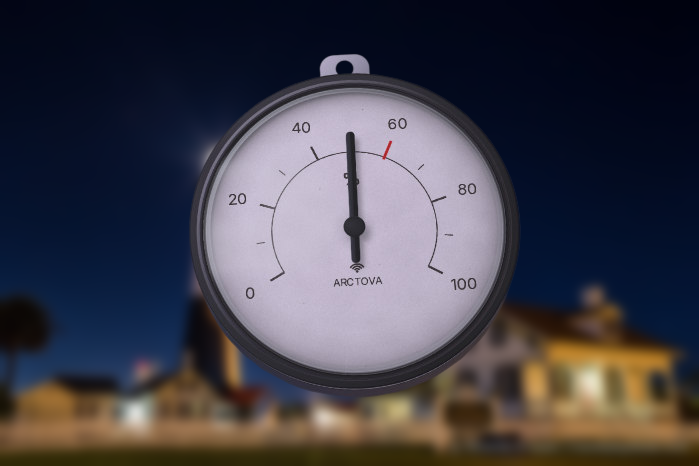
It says {"value": 50, "unit": "%"}
